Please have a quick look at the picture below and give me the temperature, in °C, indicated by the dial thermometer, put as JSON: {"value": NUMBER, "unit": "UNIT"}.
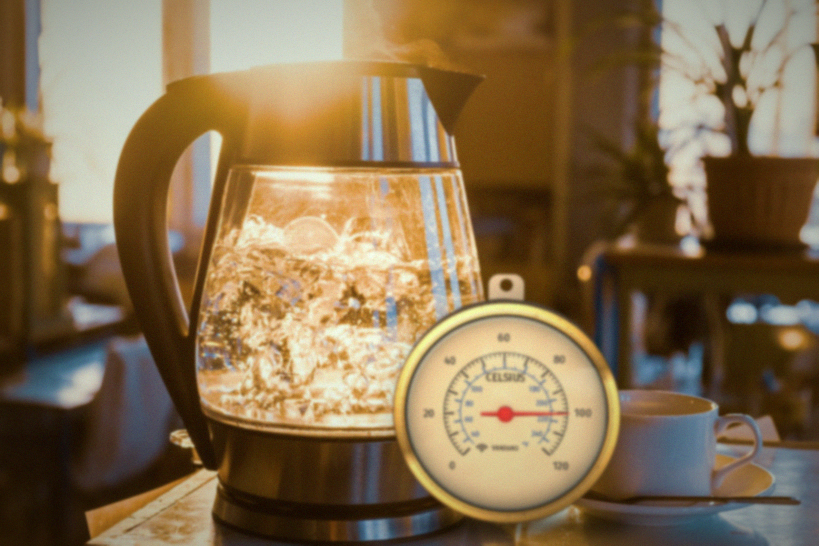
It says {"value": 100, "unit": "°C"}
